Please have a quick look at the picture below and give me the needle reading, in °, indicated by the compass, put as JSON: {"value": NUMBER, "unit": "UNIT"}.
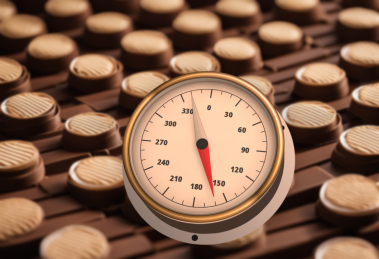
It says {"value": 160, "unit": "°"}
